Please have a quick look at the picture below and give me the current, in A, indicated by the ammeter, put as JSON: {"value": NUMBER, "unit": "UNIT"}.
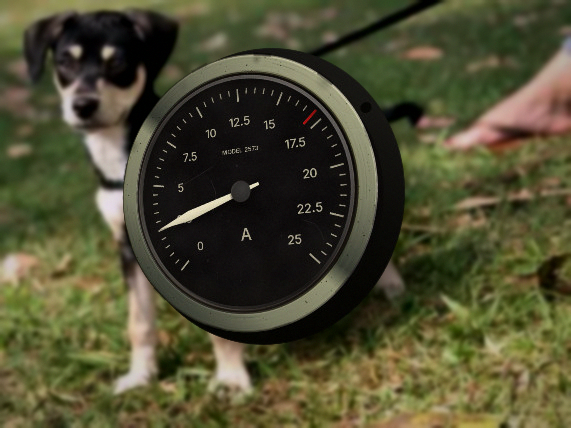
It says {"value": 2.5, "unit": "A"}
